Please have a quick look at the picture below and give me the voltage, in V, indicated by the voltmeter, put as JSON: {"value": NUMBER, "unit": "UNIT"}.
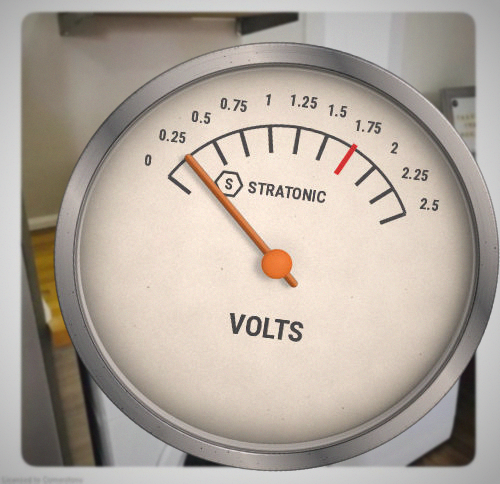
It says {"value": 0.25, "unit": "V"}
